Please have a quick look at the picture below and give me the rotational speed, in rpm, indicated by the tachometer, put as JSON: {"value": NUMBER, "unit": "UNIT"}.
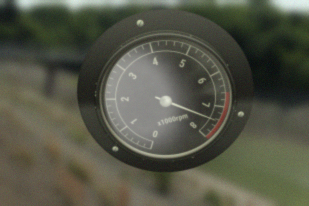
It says {"value": 7400, "unit": "rpm"}
